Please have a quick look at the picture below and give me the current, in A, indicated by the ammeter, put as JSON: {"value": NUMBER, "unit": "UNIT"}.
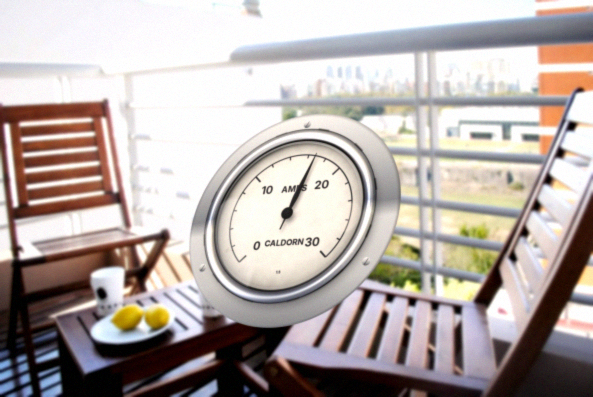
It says {"value": 17, "unit": "A"}
